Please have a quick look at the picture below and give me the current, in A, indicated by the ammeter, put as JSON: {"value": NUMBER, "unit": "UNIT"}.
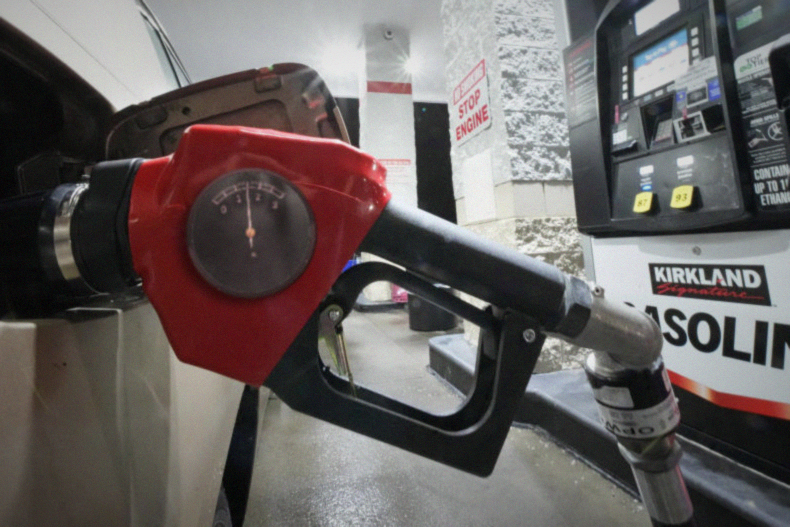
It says {"value": 1.5, "unit": "A"}
